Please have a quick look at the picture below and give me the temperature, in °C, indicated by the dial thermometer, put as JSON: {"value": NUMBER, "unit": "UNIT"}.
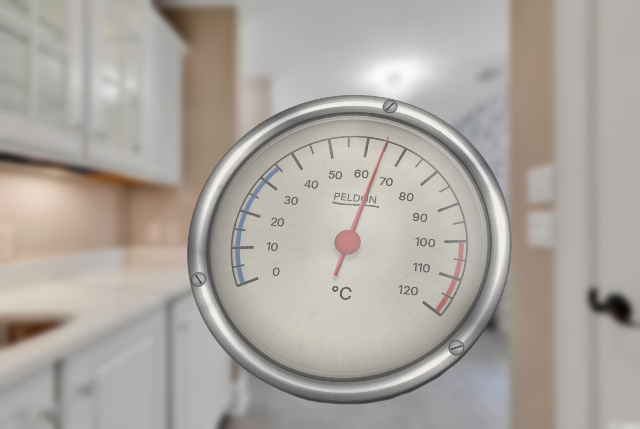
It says {"value": 65, "unit": "°C"}
